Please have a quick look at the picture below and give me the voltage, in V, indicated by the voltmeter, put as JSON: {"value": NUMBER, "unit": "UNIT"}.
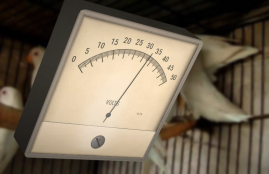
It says {"value": 32.5, "unit": "V"}
